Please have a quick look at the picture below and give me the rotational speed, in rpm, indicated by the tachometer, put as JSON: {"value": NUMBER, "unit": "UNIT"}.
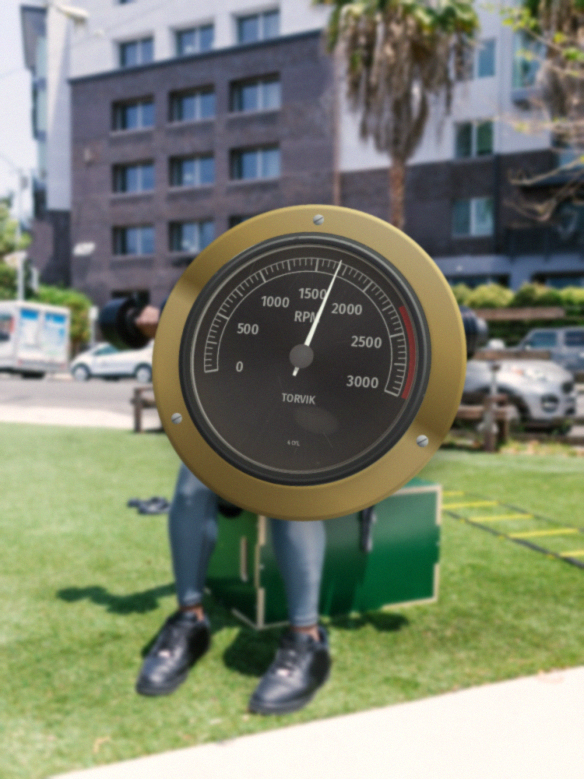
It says {"value": 1700, "unit": "rpm"}
